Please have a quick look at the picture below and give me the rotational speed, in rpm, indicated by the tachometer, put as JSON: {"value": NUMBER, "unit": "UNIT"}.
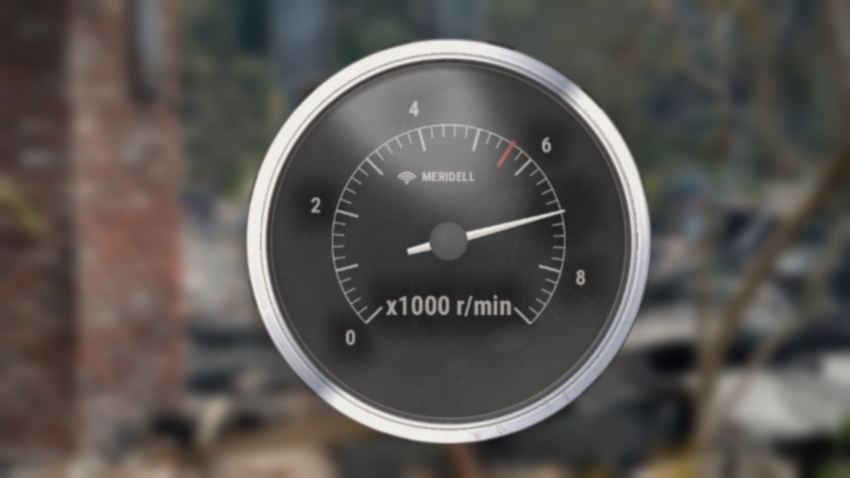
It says {"value": 7000, "unit": "rpm"}
